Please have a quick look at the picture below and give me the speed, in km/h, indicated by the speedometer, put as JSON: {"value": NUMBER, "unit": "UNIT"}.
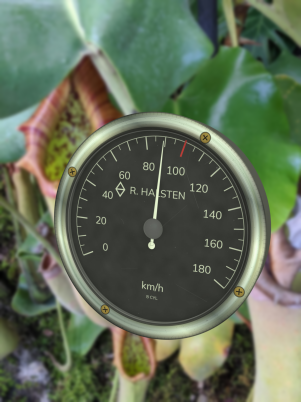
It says {"value": 90, "unit": "km/h"}
